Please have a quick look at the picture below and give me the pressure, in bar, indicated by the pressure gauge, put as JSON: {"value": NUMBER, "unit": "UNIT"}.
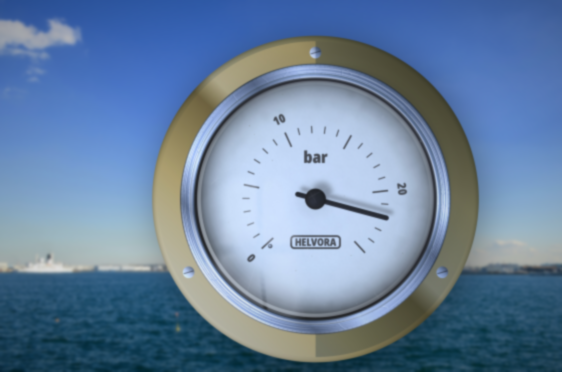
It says {"value": 22, "unit": "bar"}
